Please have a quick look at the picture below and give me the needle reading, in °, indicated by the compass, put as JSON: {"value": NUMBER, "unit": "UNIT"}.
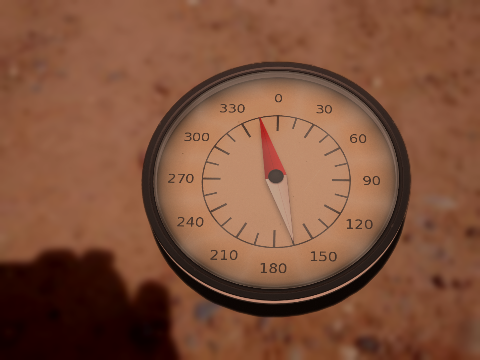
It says {"value": 345, "unit": "°"}
